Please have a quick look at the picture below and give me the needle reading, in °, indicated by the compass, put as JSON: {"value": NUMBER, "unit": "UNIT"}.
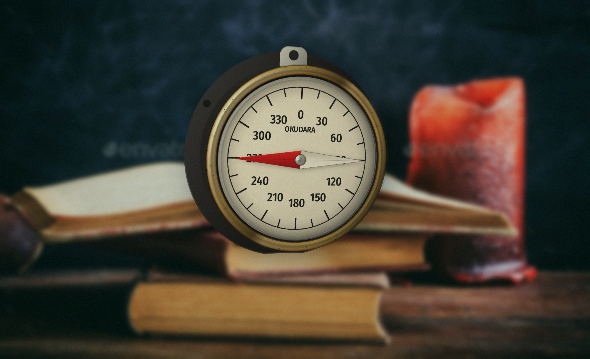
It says {"value": 270, "unit": "°"}
